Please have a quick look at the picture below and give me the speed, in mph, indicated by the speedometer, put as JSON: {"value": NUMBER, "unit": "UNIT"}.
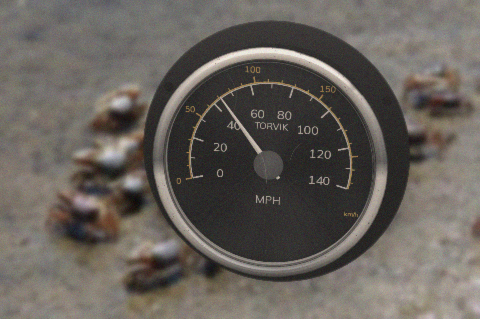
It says {"value": 45, "unit": "mph"}
